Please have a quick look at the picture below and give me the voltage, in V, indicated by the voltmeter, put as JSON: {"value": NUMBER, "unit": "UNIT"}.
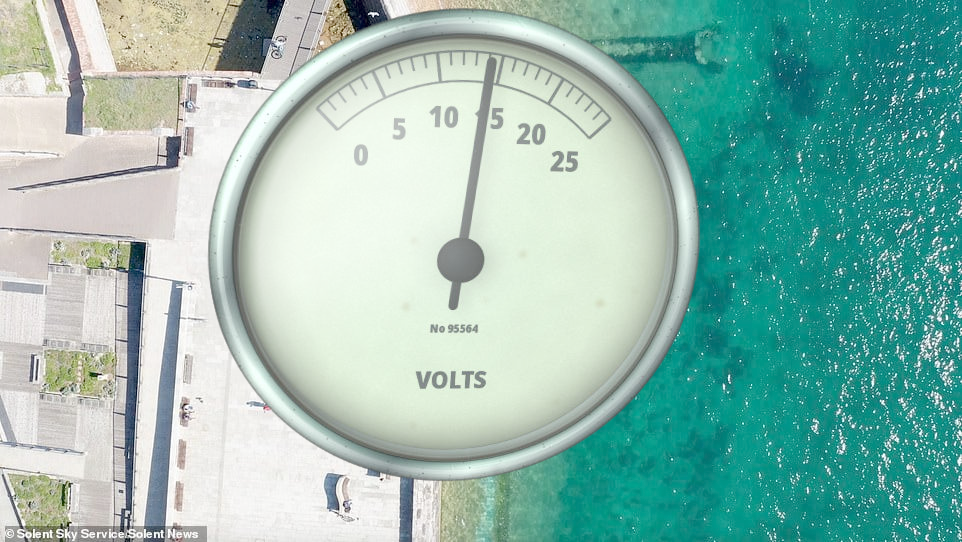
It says {"value": 14, "unit": "V"}
